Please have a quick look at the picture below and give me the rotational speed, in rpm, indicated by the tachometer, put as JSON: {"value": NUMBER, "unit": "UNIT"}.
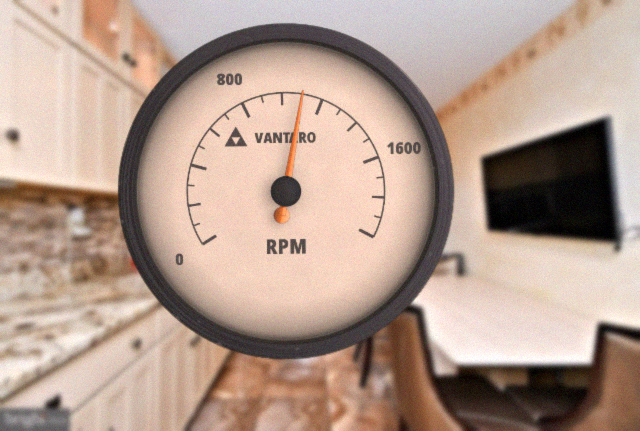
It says {"value": 1100, "unit": "rpm"}
